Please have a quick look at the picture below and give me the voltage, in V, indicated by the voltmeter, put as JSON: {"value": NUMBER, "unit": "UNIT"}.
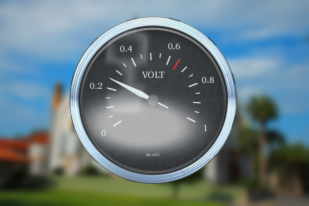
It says {"value": 0.25, "unit": "V"}
